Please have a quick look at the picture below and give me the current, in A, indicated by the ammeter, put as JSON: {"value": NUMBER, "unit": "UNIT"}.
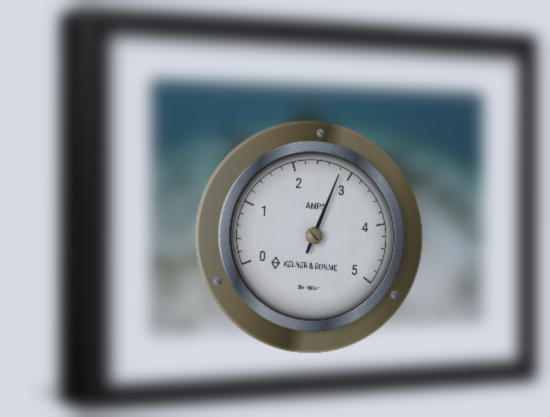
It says {"value": 2.8, "unit": "A"}
